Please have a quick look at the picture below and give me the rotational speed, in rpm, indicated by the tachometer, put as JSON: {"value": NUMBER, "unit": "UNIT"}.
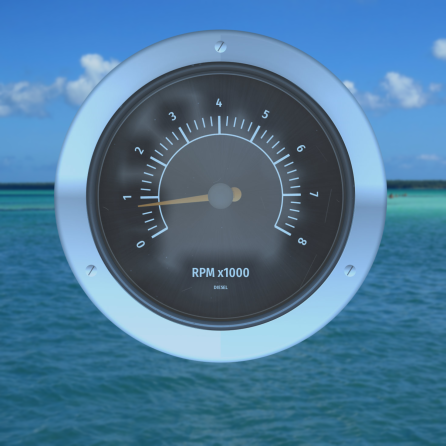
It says {"value": 800, "unit": "rpm"}
